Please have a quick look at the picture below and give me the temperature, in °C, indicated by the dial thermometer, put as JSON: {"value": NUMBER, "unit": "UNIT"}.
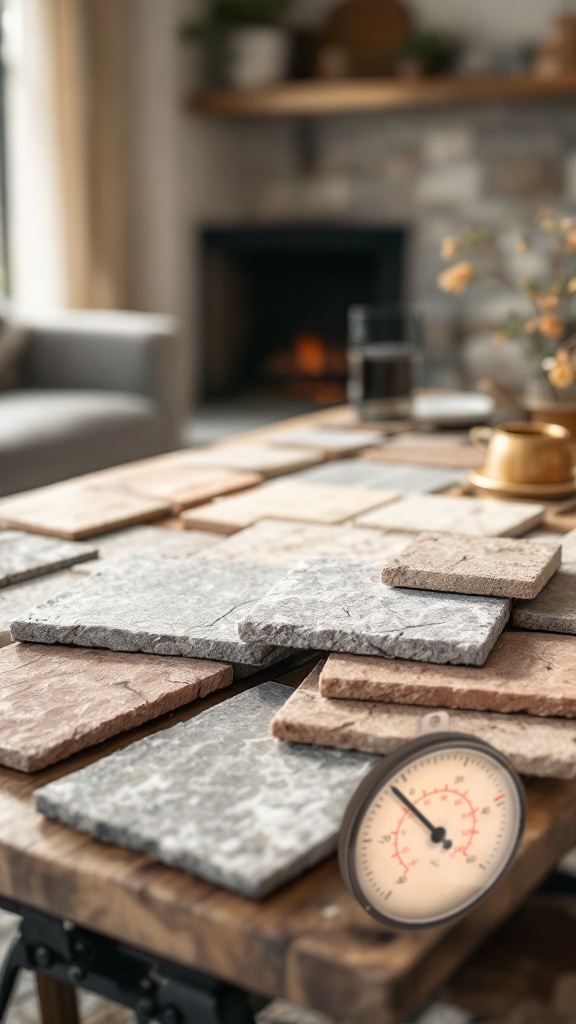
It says {"value": -4, "unit": "°C"}
